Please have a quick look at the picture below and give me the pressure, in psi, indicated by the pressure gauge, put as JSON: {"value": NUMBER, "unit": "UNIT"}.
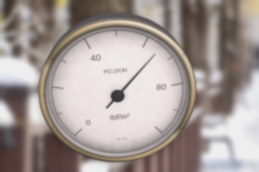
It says {"value": 65, "unit": "psi"}
